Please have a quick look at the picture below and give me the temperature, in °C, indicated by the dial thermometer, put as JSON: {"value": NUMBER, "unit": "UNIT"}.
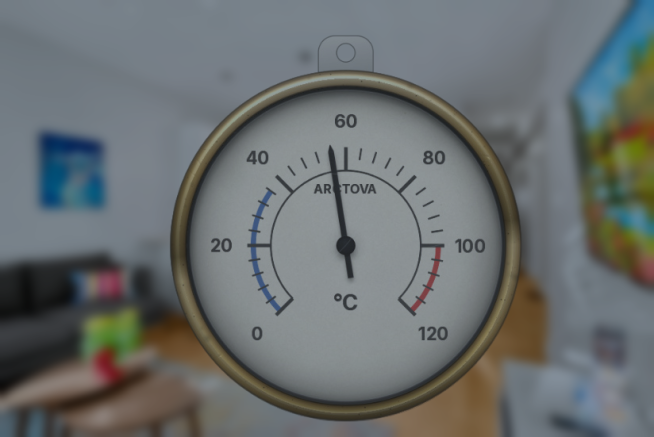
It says {"value": 56, "unit": "°C"}
